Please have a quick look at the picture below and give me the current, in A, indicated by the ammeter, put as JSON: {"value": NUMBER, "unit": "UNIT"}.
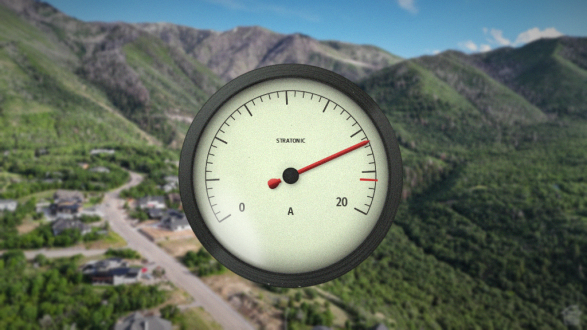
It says {"value": 15.75, "unit": "A"}
